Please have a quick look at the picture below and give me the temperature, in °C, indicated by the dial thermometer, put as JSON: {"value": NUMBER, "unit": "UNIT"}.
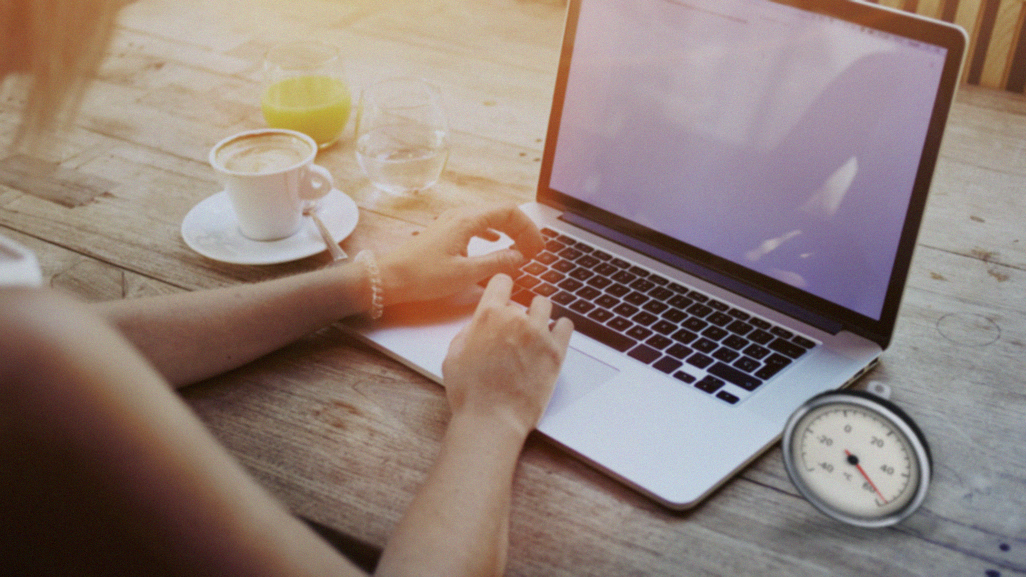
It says {"value": 56, "unit": "°C"}
